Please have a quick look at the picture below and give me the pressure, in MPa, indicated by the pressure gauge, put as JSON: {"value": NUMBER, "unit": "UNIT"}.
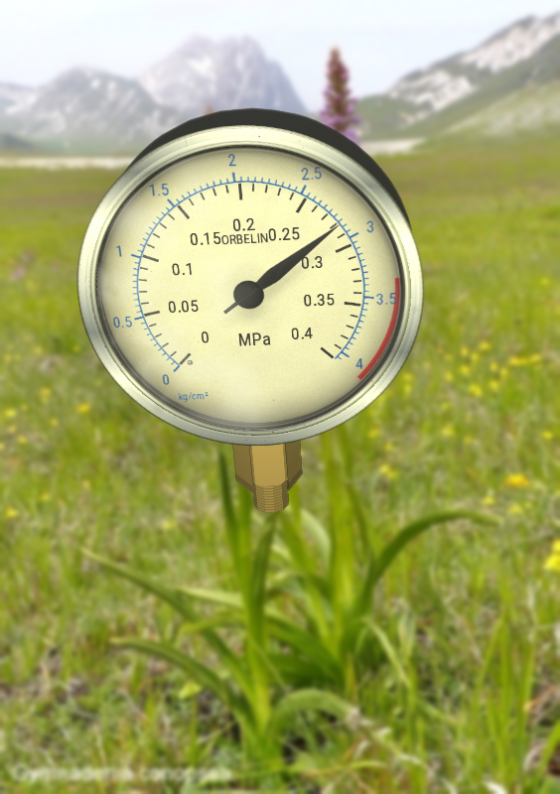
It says {"value": 0.28, "unit": "MPa"}
